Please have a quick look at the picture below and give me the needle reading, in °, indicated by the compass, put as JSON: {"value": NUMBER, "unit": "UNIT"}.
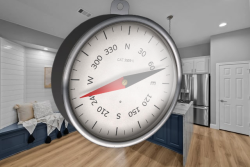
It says {"value": 250, "unit": "°"}
